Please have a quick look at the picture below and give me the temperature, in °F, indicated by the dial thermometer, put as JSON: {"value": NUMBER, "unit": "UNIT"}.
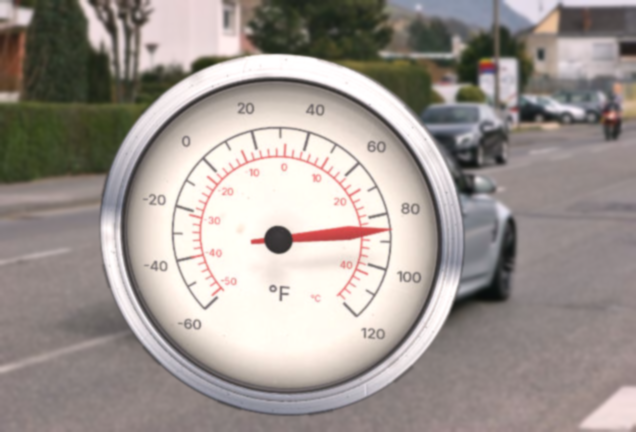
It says {"value": 85, "unit": "°F"}
